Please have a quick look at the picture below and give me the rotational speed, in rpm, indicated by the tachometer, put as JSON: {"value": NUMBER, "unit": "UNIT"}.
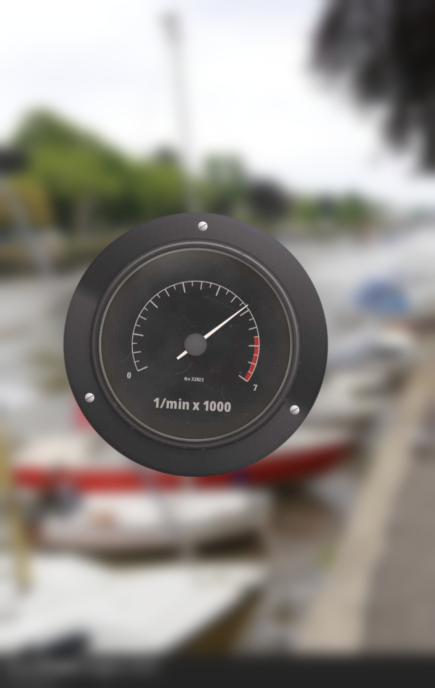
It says {"value": 4875, "unit": "rpm"}
